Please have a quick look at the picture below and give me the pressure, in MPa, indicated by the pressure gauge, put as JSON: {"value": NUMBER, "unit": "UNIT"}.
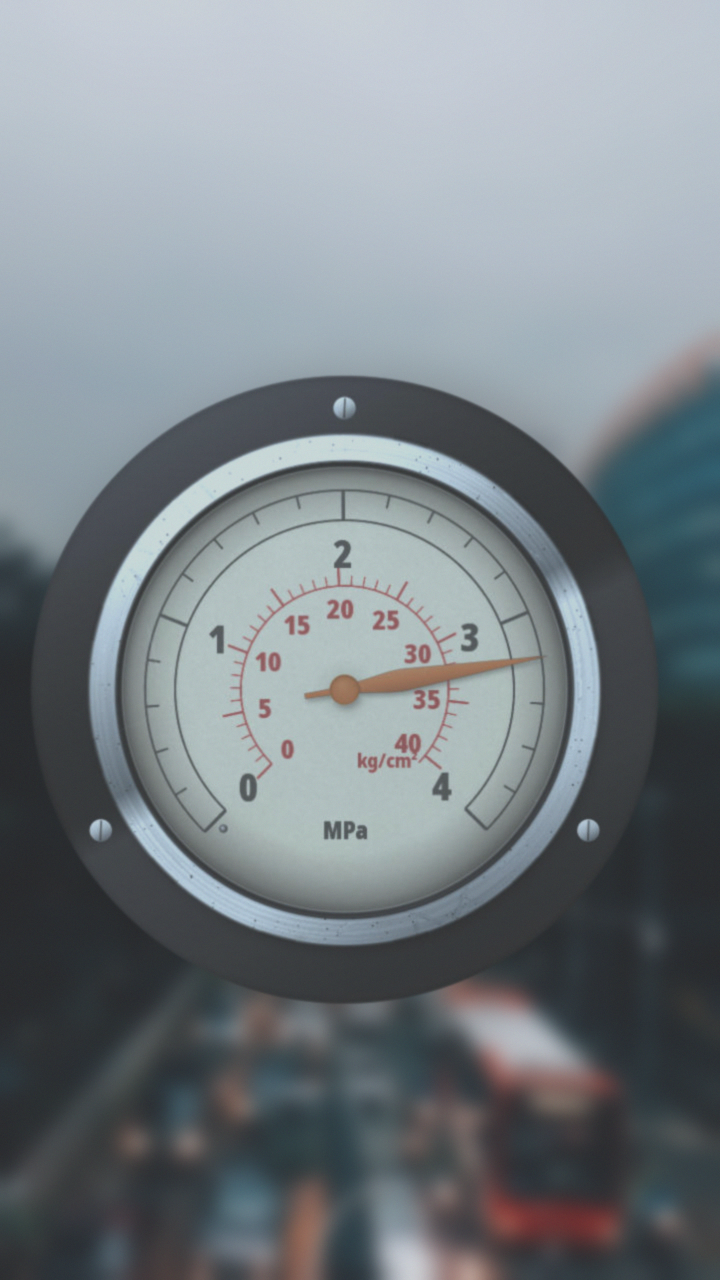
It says {"value": 3.2, "unit": "MPa"}
